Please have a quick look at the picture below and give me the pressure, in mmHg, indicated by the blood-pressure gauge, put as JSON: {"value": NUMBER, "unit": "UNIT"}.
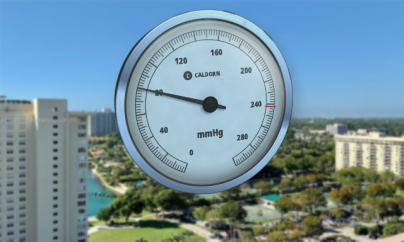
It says {"value": 80, "unit": "mmHg"}
